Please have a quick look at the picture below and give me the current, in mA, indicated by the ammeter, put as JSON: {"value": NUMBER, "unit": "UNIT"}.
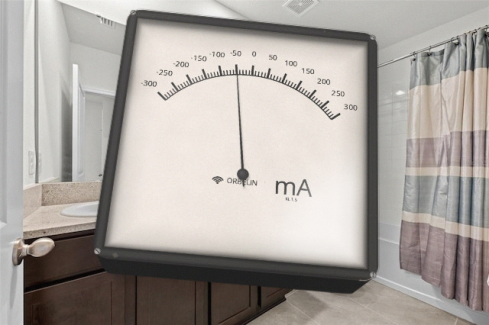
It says {"value": -50, "unit": "mA"}
